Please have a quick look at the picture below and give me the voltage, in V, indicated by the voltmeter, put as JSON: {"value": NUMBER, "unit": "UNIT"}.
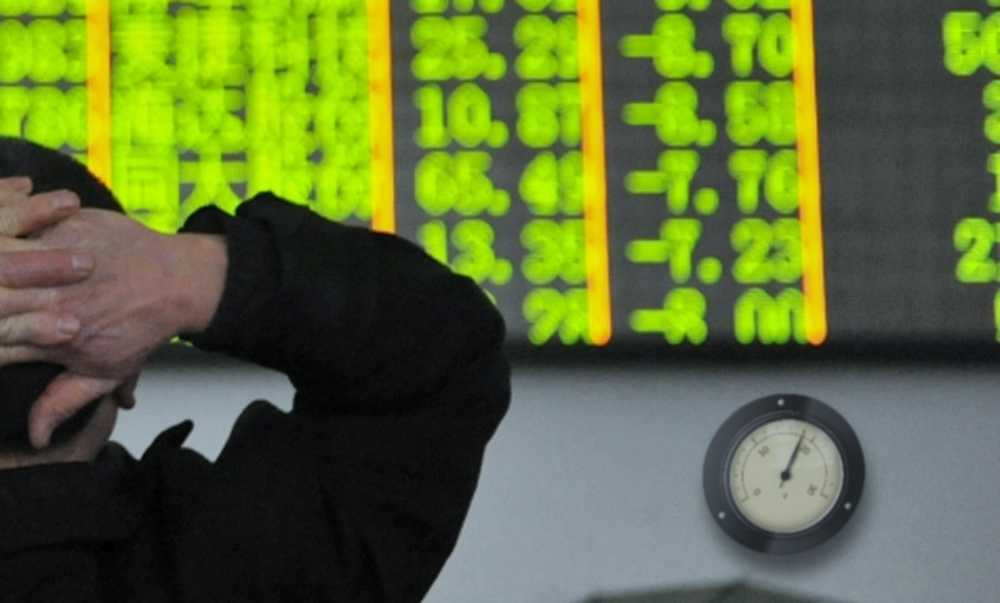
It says {"value": 18, "unit": "V"}
